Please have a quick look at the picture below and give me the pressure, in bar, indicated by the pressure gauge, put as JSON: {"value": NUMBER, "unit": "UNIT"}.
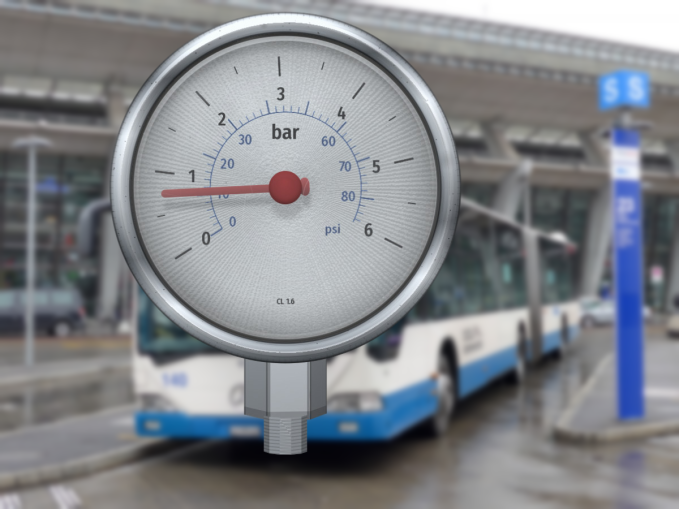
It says {"value": 0.75, "unit": "bar"}
